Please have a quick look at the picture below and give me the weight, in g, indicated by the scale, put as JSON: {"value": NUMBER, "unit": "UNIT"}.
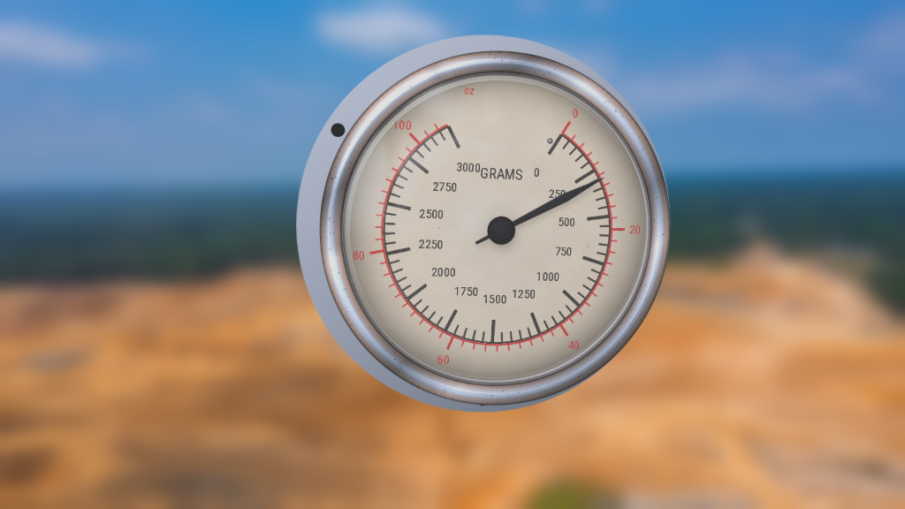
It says {"value": 300, "unit": "g"}
